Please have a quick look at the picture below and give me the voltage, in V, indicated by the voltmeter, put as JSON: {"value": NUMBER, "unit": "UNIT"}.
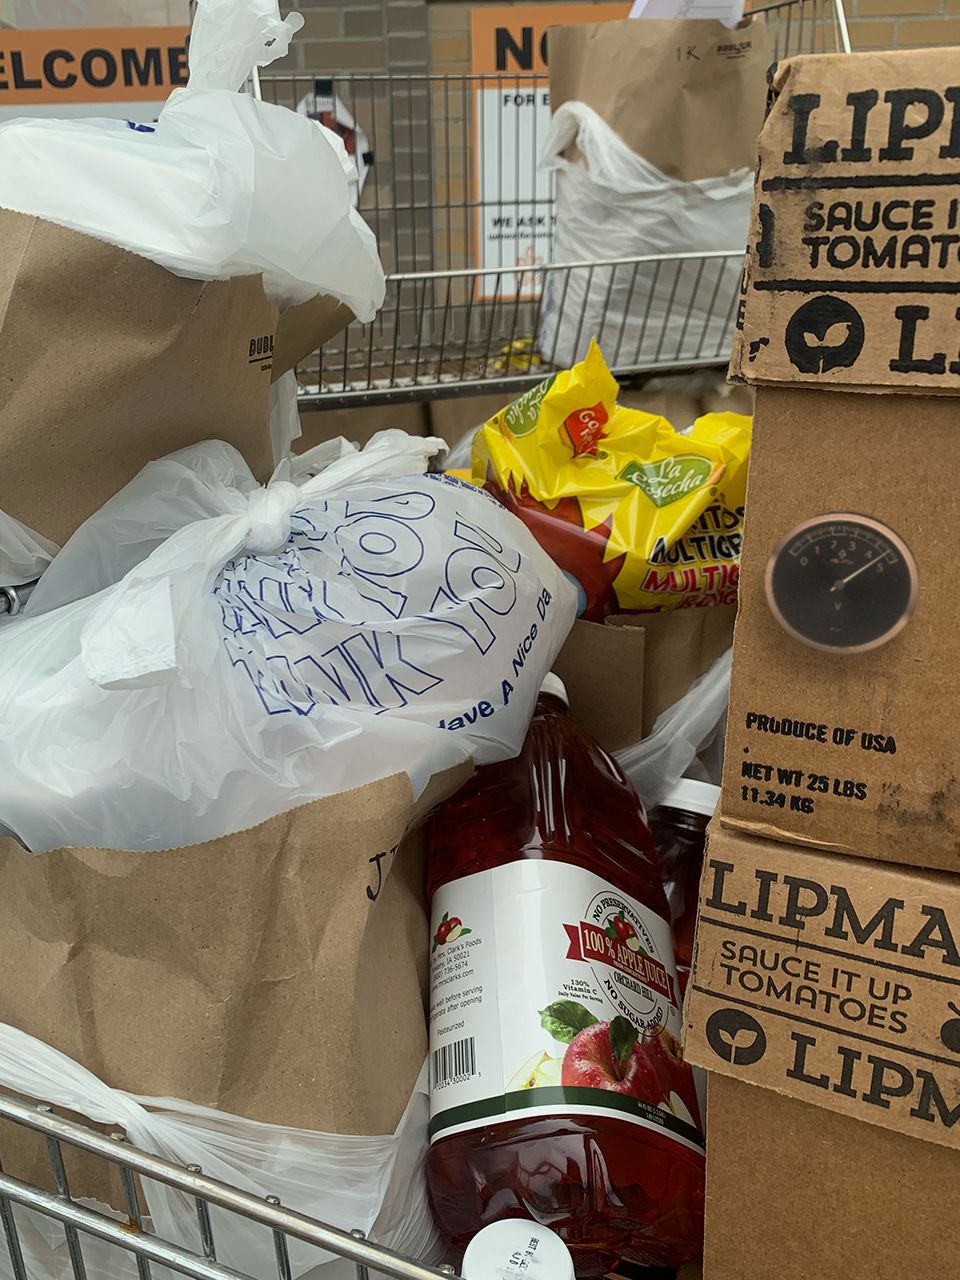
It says {"value": 4.5, "unit": "V"}
